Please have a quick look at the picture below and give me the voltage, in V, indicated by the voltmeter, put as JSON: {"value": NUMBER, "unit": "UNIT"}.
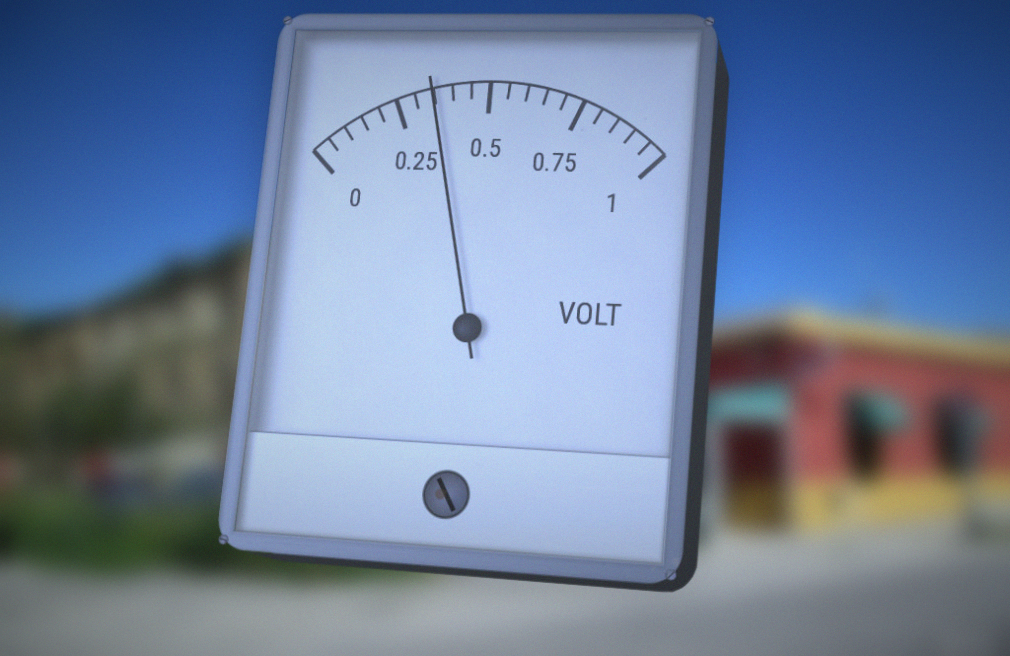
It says {"value": 0.35, "unit": "V"}
